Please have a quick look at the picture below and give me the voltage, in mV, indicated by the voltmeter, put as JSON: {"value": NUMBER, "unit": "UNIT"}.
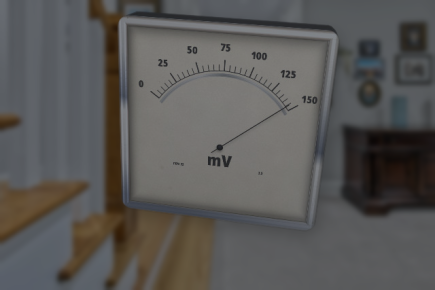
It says {"value": 145, "unit": "mV"}
